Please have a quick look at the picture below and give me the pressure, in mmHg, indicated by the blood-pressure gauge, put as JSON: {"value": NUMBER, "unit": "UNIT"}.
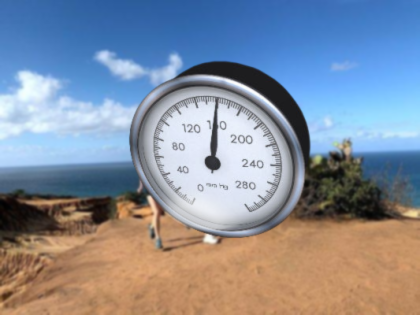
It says {"value": 160, "unit": "mmHg"}
